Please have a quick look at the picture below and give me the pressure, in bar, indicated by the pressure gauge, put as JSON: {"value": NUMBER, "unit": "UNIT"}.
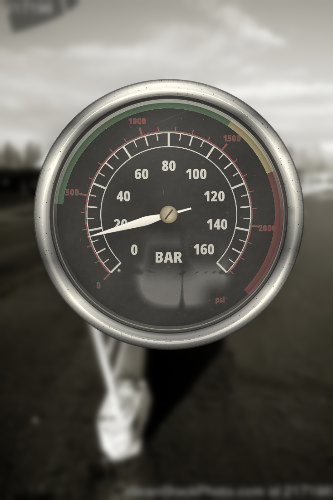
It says {"value": 17.5, "unit": "bar"}
